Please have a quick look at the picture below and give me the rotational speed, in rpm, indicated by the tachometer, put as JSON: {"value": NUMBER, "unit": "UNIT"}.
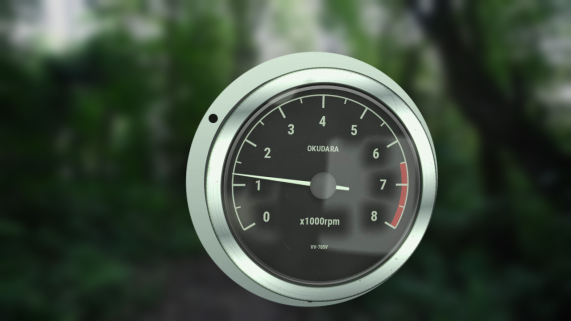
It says {"value": 1250, "unit": "rpm"}
